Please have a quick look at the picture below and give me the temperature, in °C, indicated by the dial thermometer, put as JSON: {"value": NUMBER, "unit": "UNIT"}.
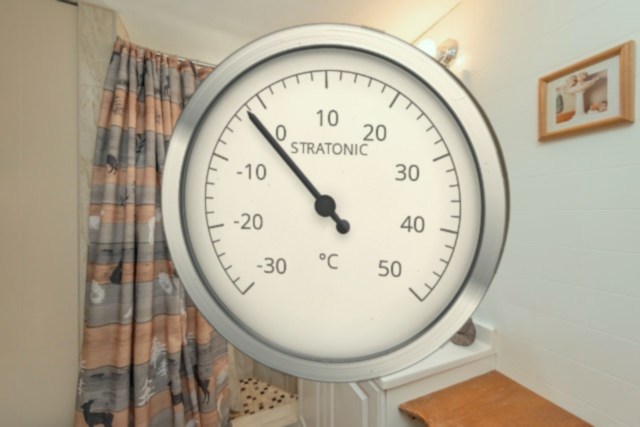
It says {"value": -2, "unit": "°C"}
